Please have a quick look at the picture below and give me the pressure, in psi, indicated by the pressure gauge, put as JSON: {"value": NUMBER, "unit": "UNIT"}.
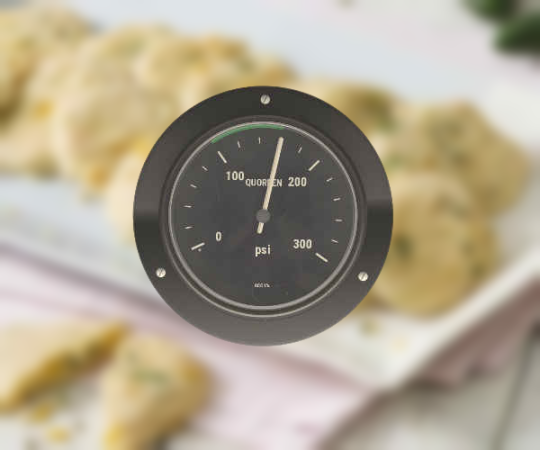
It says {"value": 160, "unit": "psi"}
